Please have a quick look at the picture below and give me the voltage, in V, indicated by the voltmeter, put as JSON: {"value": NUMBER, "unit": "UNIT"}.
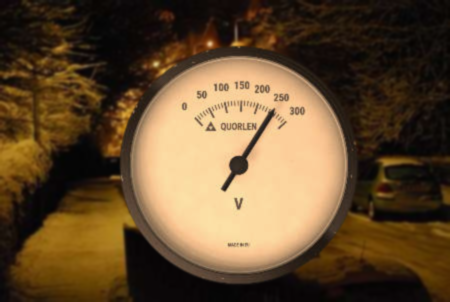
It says {"value": 250, "unit": "V"}
